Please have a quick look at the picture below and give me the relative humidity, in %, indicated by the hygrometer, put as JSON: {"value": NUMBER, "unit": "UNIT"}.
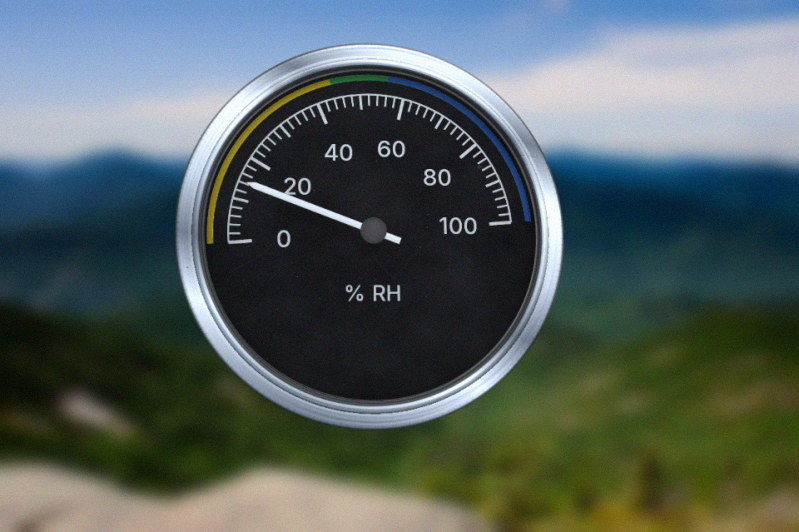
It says {"value": 14, "unit": "%"}
